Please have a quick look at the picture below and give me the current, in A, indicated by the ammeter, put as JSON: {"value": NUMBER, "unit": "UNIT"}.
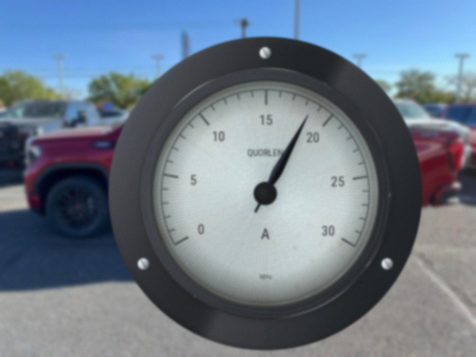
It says {"value": 18.5, "unit": "A"}
